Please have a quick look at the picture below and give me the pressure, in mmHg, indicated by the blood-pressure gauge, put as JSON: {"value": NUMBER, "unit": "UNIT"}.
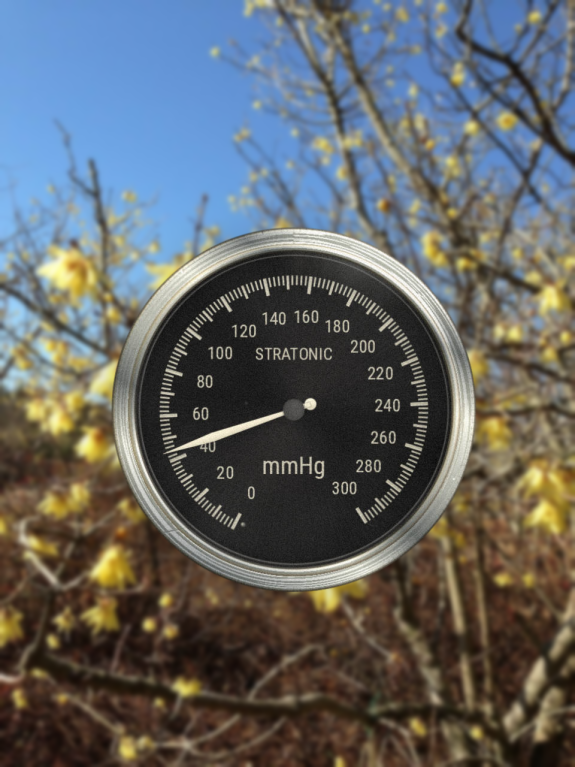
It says {"value": 44, "unit": "mmHg"}
